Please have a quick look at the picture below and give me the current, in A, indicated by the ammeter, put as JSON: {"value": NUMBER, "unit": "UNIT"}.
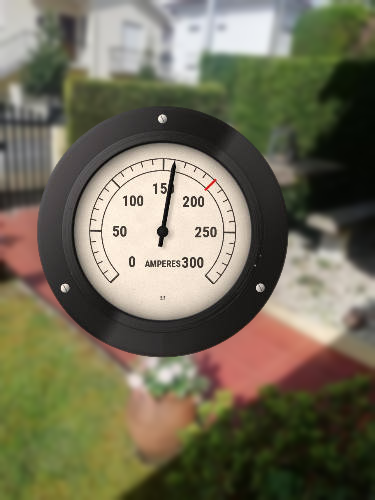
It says {"value": 160, "unit": "A"}
